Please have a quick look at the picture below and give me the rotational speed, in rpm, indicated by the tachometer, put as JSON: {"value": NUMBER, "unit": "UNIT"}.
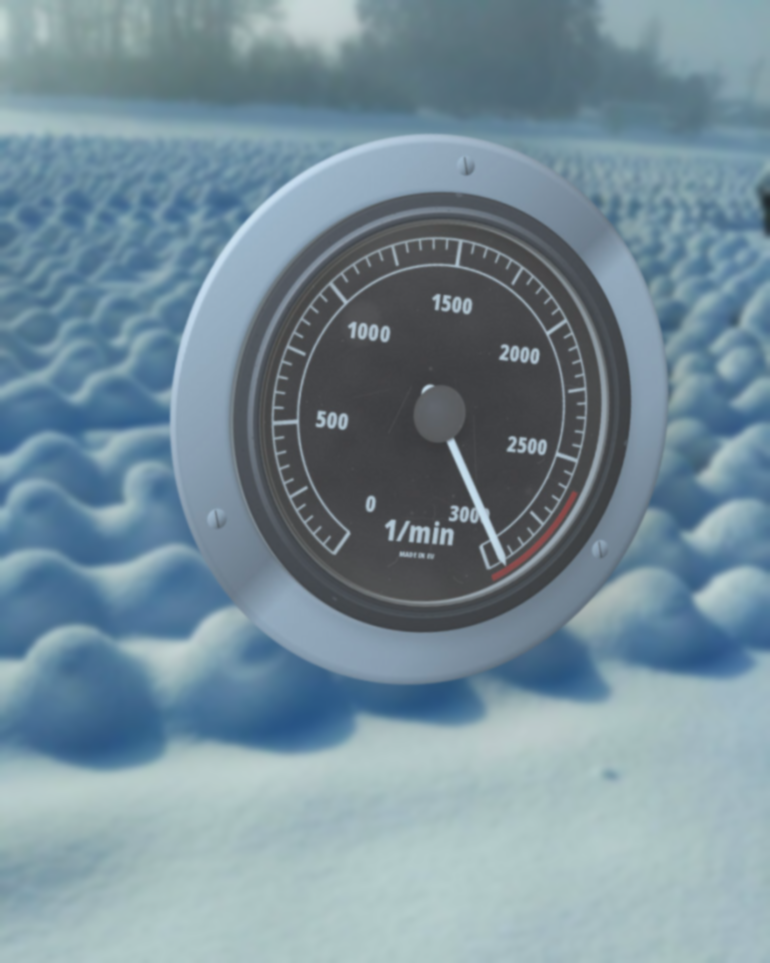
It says {"value": 2950, "unit": "rpm"}
